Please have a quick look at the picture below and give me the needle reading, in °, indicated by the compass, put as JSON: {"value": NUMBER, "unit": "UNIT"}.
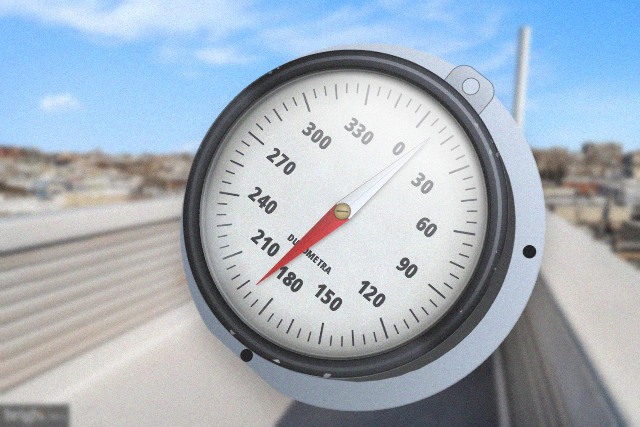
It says {"value": 190, "unit": "°"}
